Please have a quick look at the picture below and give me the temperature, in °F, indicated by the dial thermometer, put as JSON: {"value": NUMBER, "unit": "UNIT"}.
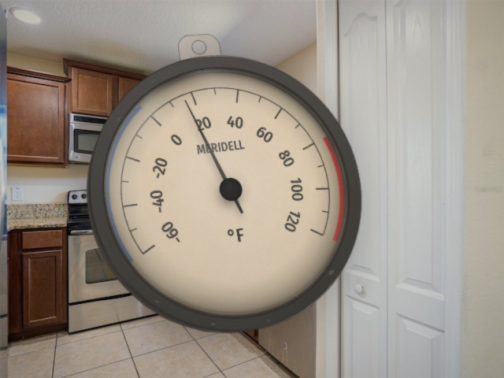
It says {"value": 15, "unit": "°F"}
